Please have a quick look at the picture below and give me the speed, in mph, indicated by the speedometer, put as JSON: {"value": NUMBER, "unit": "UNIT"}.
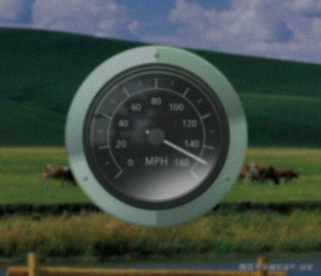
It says {"value": 150, "unit": "mph"}
